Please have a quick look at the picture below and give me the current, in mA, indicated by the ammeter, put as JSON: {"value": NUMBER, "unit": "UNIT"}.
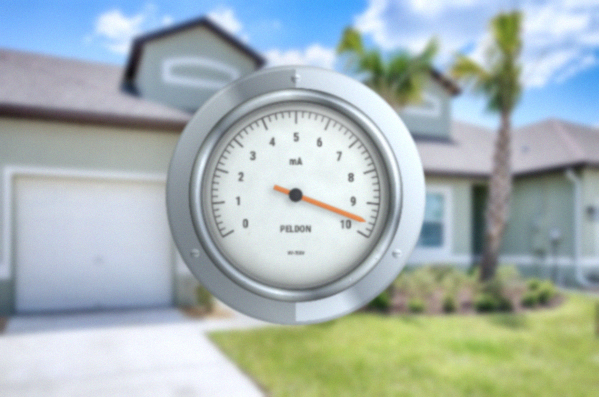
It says {"value": 9.6, "unit": "mA"}
